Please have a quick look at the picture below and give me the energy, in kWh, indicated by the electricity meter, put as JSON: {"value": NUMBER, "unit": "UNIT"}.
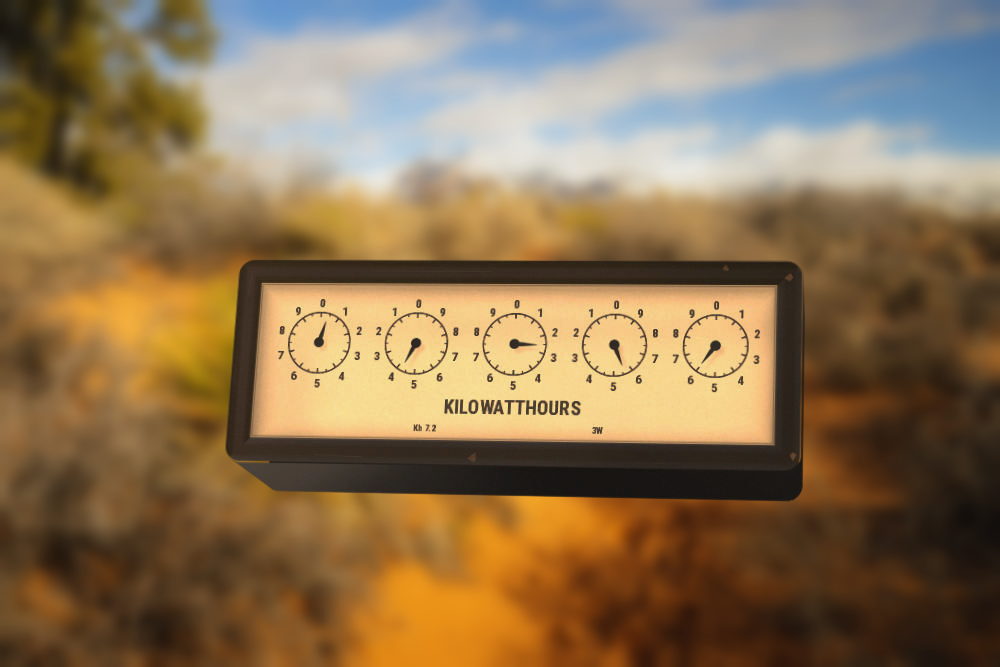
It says {"value": 4256, "unit": "kWh"}
